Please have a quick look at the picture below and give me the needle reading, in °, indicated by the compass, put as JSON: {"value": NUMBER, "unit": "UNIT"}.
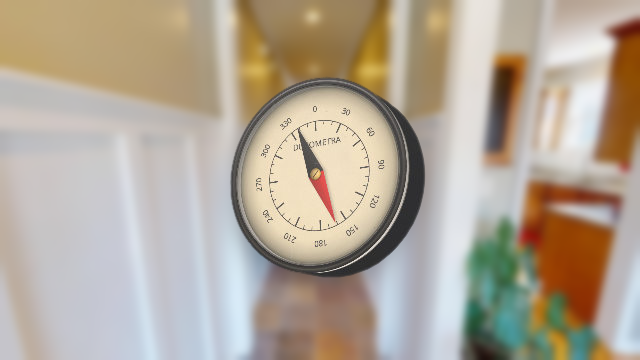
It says {"value": 160, "unit": "°"}
